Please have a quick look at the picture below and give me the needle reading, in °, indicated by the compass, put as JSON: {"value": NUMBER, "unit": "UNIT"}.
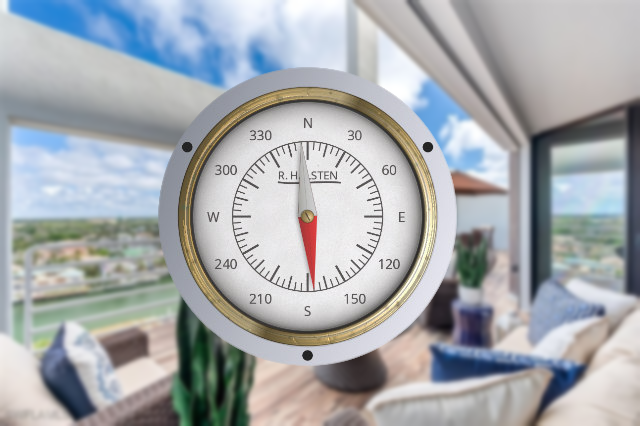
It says {"value": 175, "unit": "°"}
